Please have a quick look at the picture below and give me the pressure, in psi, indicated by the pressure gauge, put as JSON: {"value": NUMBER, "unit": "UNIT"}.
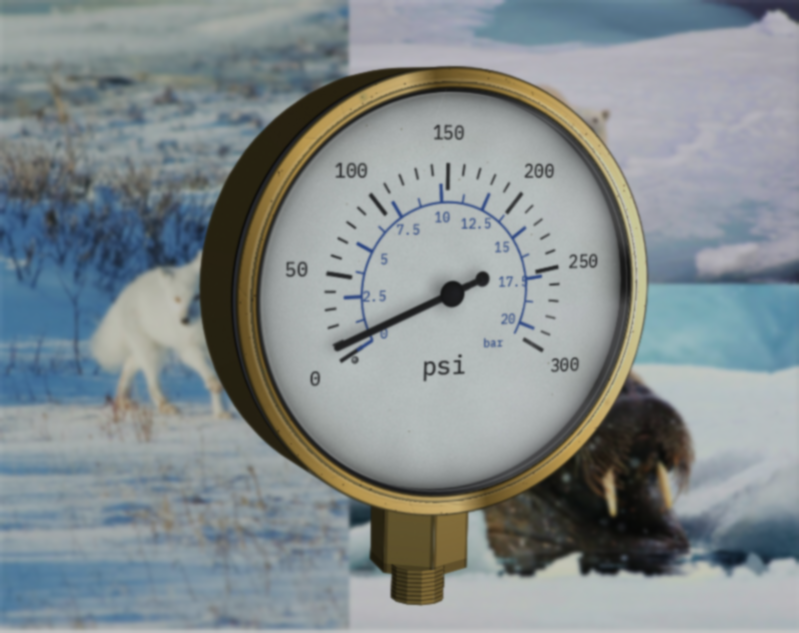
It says {"value": 10, "unit": "psi"}
